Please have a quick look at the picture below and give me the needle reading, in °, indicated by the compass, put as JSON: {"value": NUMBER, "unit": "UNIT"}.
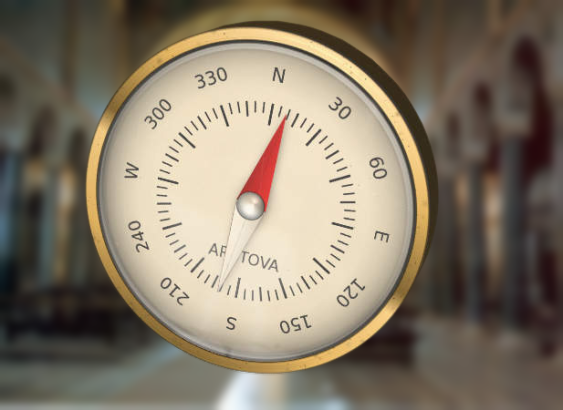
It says {"value": 10, "unit": "°"}
